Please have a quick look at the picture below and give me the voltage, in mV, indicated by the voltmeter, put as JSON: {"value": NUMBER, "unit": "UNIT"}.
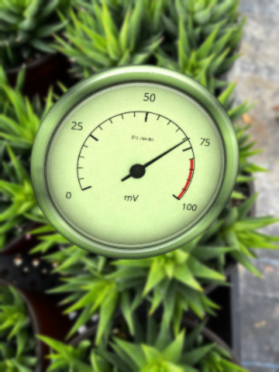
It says {"value": 70, "unit": "mV"}
